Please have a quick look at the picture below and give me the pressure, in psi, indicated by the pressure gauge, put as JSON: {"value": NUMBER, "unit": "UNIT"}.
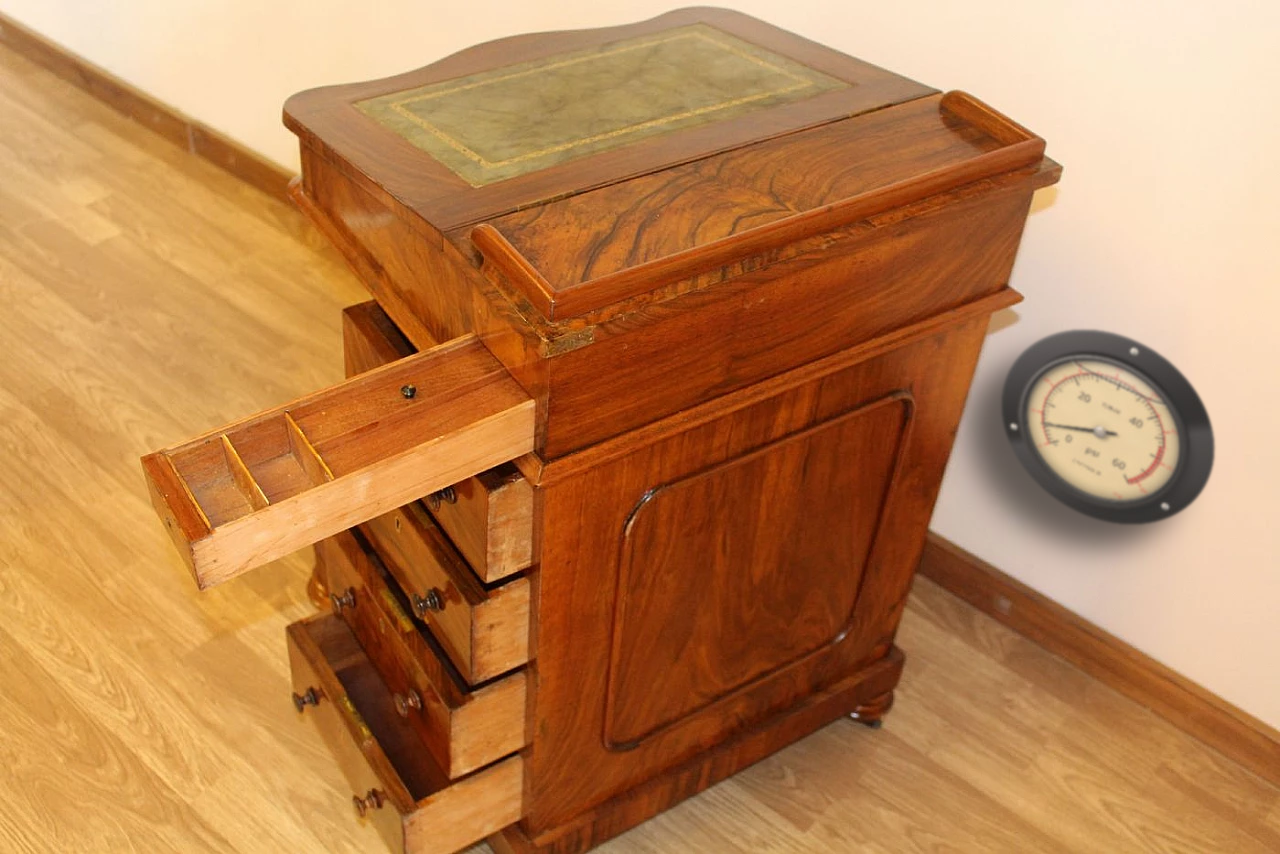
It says {"value": 5, "unit": "psi"}
